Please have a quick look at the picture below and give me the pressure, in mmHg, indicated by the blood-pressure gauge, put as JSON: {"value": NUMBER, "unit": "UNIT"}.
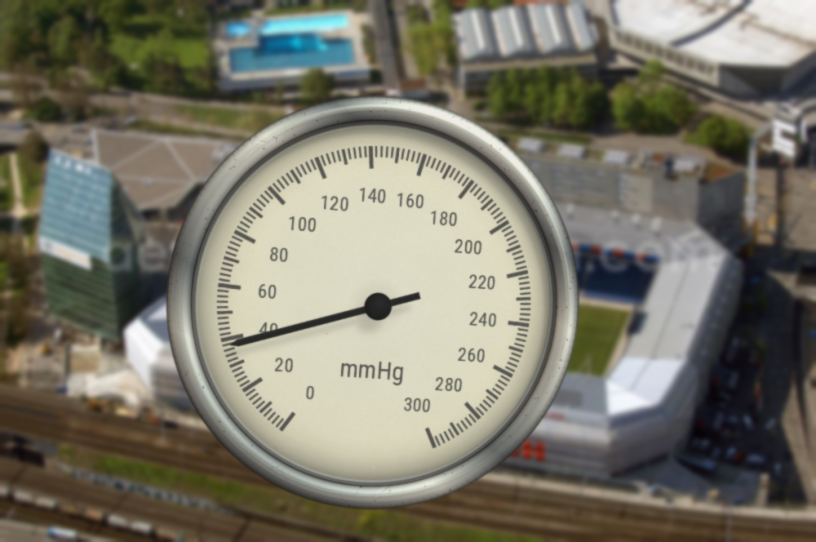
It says {"value": 38, "unit": "mmHg"}
